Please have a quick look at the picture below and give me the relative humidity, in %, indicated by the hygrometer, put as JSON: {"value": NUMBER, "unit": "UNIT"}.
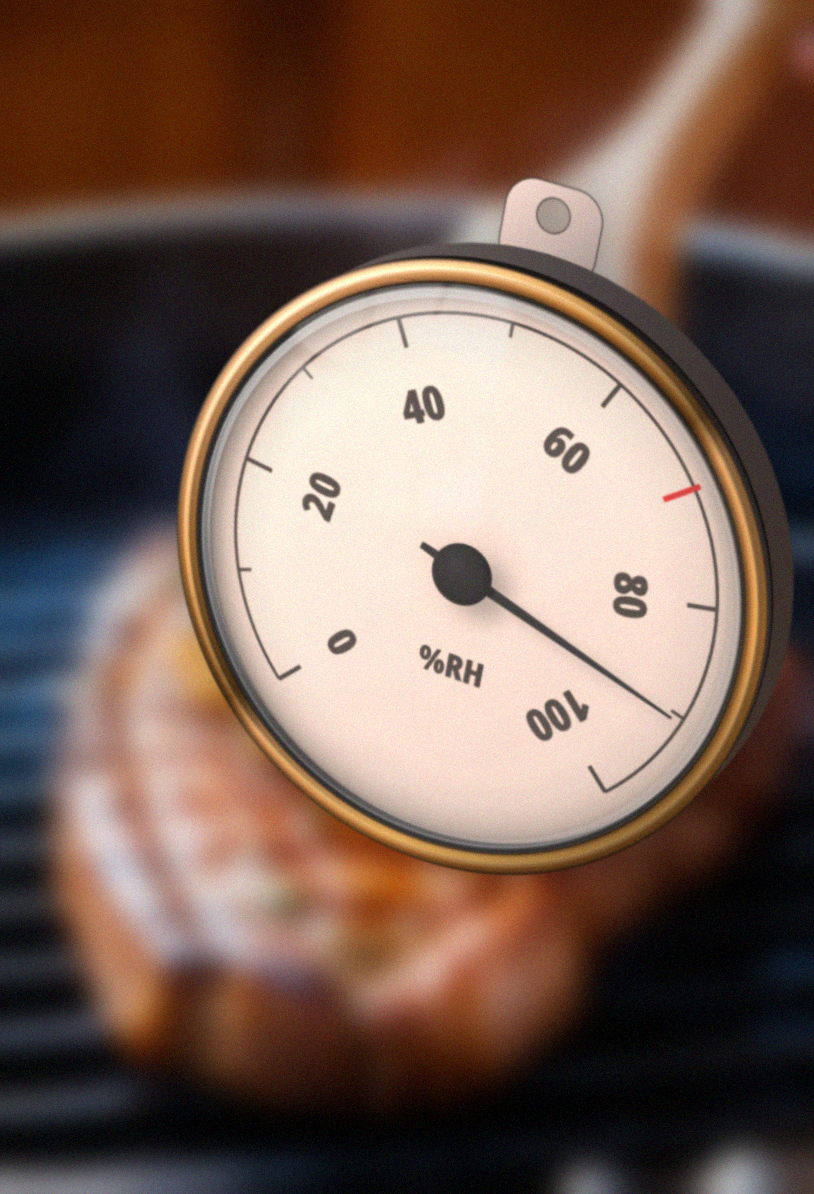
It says {"value": 90, "unit": "%"}
